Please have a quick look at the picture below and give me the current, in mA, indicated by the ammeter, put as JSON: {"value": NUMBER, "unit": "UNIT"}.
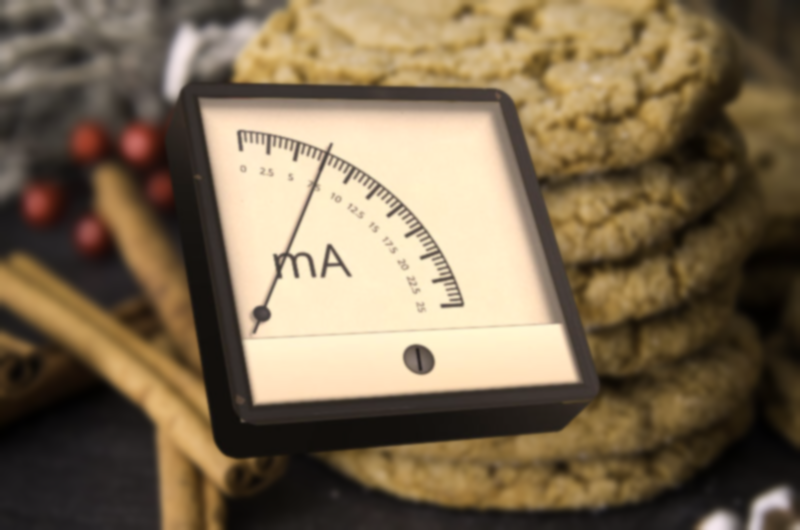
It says {"value": 7.5, "unit": "mA"}
